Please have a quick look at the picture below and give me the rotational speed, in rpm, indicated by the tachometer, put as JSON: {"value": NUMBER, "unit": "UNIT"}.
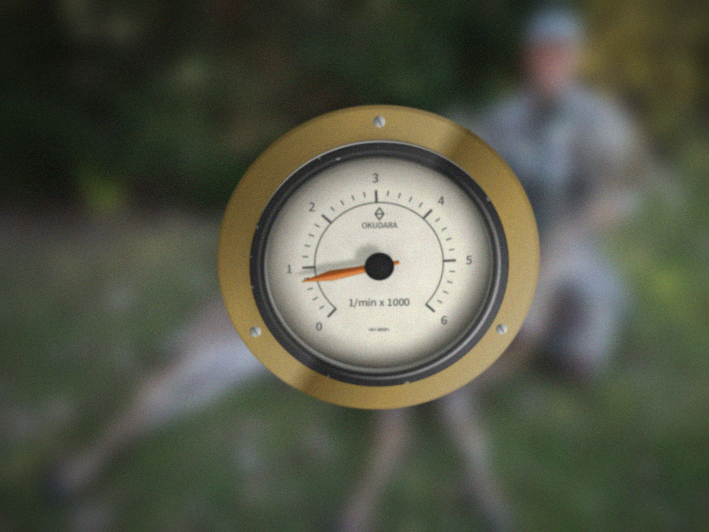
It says {"value": 800, "unit": "rpm"}
